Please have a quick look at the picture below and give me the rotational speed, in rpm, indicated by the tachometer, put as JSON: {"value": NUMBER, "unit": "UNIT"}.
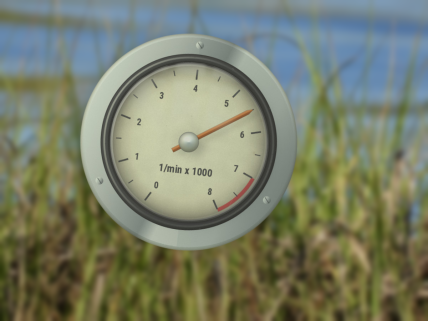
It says {"value": 5500, "unit": "rpm"}
